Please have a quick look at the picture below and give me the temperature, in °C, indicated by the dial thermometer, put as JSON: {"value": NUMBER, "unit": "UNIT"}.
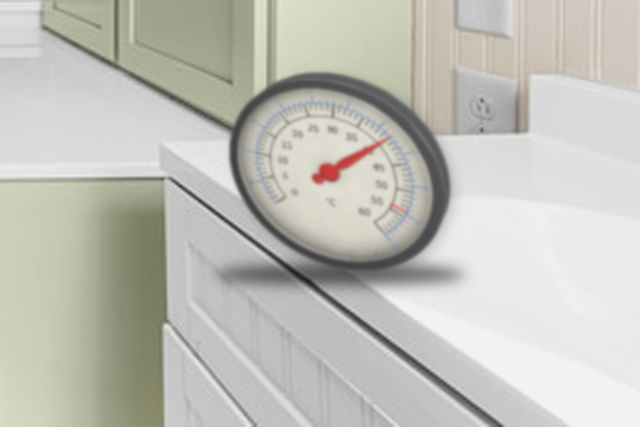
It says {"value": 40, "unit": "°C"}
